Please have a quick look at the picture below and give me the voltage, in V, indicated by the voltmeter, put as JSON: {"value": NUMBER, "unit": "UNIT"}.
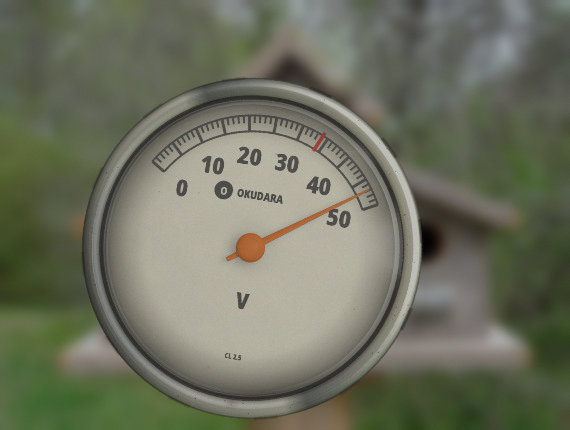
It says {"value": 47, "unit": "V"}
